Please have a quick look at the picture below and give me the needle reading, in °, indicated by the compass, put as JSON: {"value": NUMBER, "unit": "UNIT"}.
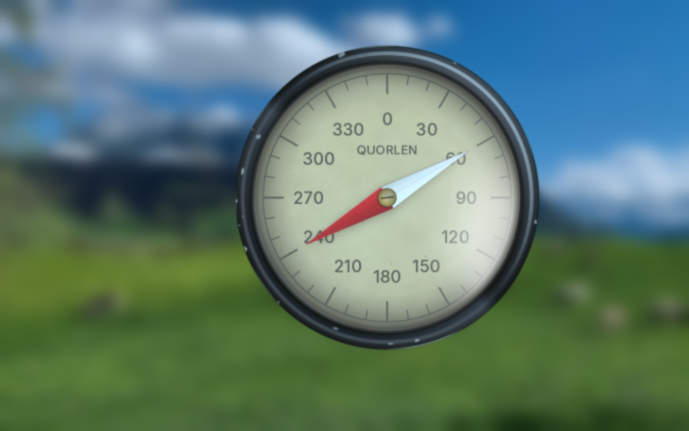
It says {"value": 240, "unit": "°"}
